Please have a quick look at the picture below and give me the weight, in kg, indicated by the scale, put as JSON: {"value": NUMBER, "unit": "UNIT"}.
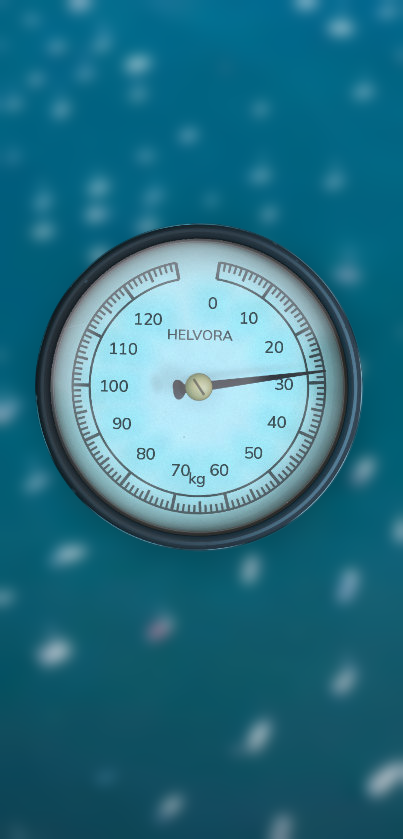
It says {"value": 28, "unit": "kg"}
